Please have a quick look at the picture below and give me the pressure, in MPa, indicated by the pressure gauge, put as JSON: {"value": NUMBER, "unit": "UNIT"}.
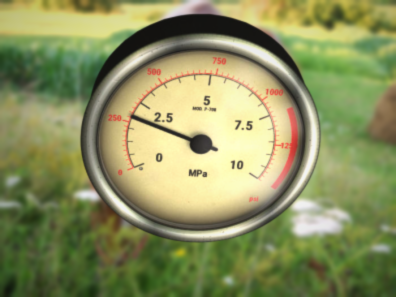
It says {"value": 2, "unit": "MPa"}
